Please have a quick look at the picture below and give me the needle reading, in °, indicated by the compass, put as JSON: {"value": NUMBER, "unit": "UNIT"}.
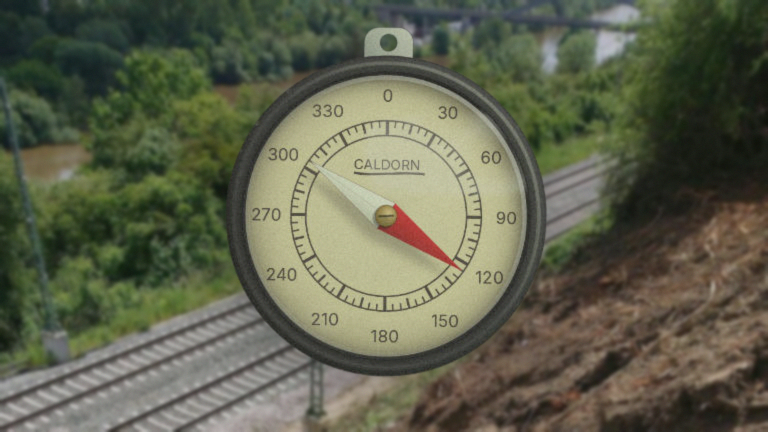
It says {"value": 125, "unit": "°"}
